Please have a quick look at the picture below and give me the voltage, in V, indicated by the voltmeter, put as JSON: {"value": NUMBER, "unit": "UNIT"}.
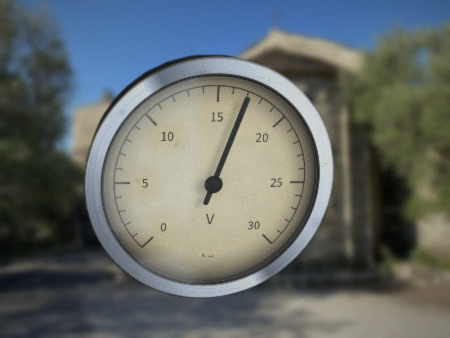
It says {"value": 17, "unit": "V"}
